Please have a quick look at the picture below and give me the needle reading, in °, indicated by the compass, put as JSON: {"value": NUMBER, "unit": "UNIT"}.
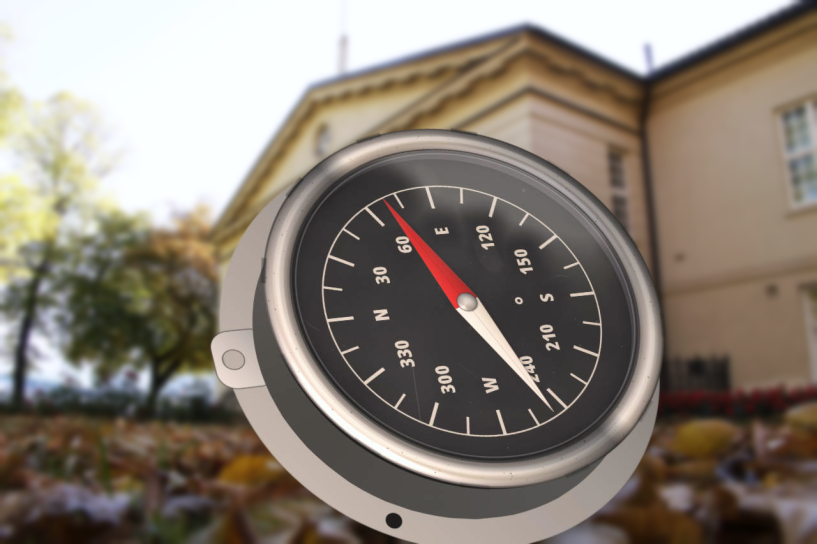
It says {"value": 67.5, "unit": "°"}
